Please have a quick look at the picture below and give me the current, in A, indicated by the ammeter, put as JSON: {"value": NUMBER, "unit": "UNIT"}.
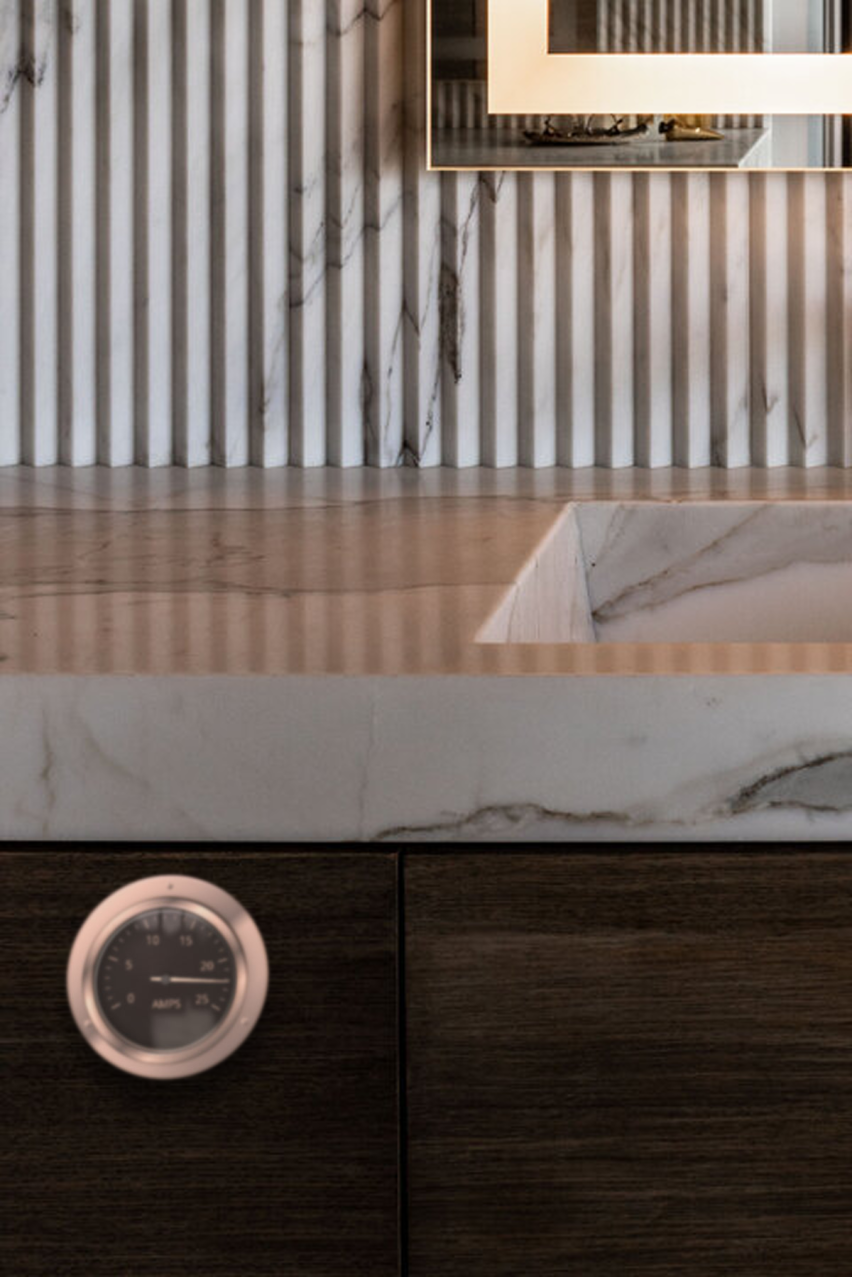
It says {"value": 22, "unit": "A"}
